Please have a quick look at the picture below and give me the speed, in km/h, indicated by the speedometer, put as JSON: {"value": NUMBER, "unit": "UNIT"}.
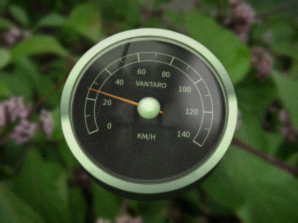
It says {"value": 25, "unit": "km/h"}
